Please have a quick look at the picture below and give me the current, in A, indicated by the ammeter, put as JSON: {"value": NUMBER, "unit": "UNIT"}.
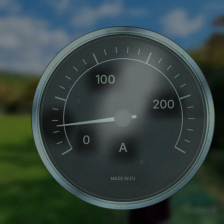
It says {"value": 25, "unit": "A"}
